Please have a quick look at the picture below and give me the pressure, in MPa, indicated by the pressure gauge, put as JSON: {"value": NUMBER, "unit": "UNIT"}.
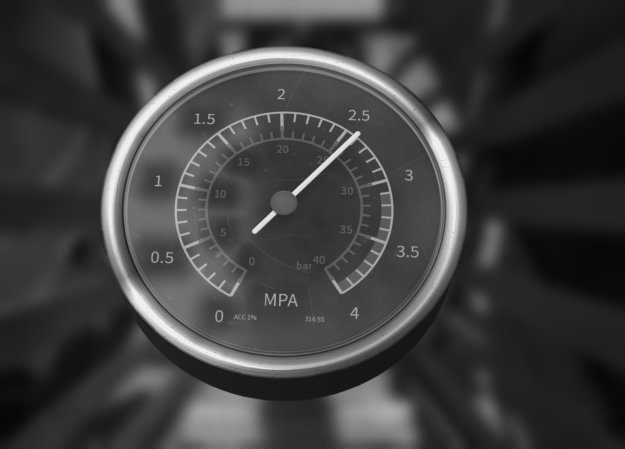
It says {"value": 2.6, "unit": "MPa"}
